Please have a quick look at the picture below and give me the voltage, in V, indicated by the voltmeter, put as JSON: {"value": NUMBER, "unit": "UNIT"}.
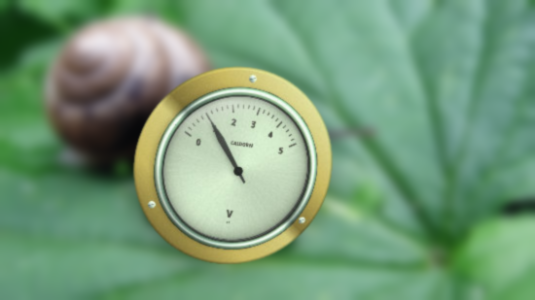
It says {"value": 1, "unit": "V"}
